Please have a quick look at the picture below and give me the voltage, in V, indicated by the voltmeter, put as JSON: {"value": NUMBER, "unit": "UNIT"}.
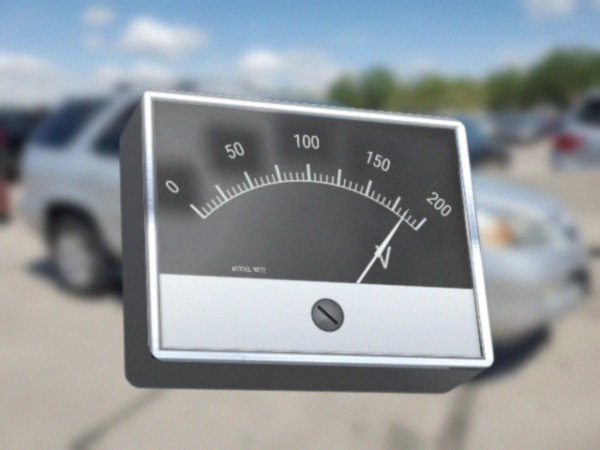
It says {"value": 185, "unit": "V"}
